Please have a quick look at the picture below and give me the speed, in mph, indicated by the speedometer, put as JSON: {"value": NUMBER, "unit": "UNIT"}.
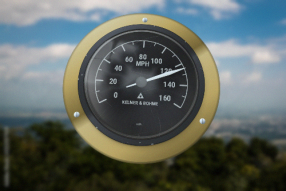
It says {"value": 125, "unit": "mph"}
